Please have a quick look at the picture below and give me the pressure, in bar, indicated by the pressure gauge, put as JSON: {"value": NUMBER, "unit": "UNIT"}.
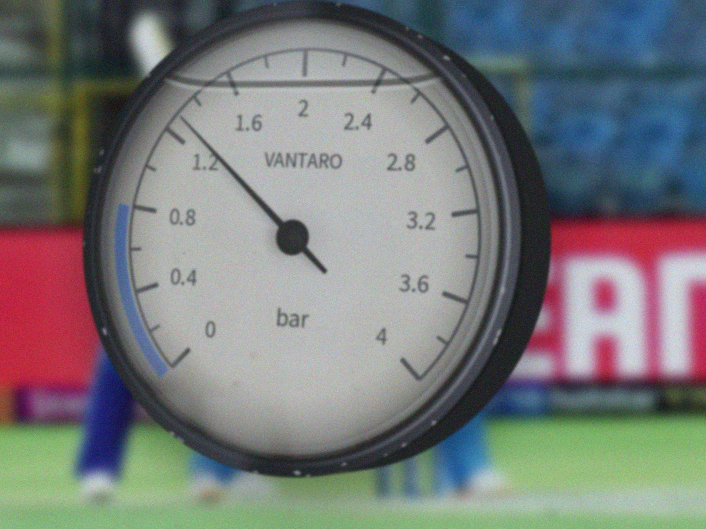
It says {"value": 1.3, "unit": "bar"}
